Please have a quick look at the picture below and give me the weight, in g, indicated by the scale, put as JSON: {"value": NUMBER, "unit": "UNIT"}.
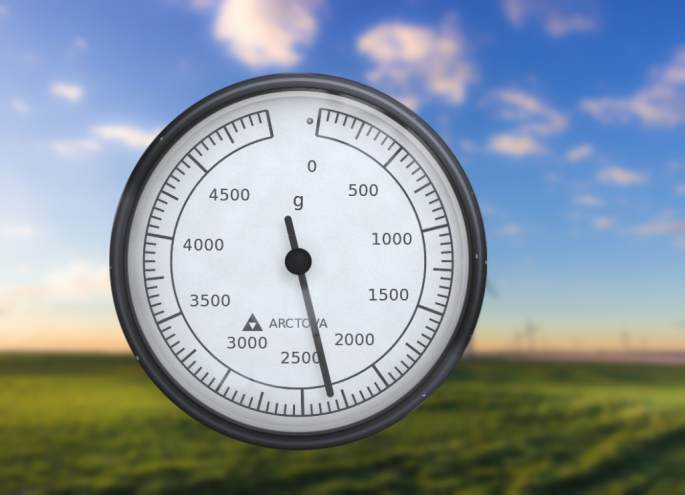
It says {"value": 2325, "unit": "g"}
